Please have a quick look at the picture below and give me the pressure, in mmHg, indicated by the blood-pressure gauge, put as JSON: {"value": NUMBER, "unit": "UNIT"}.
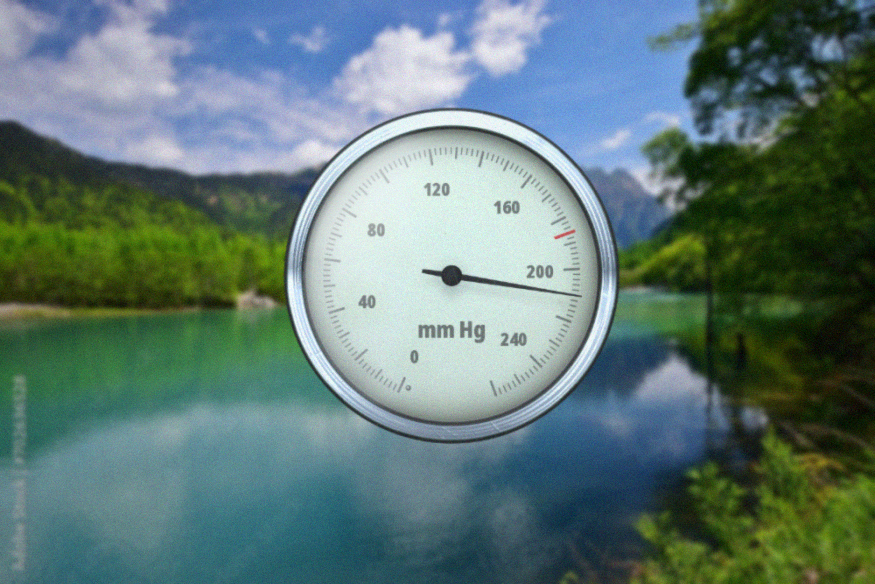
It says {"value": 210, "unit": "mmHg"}
